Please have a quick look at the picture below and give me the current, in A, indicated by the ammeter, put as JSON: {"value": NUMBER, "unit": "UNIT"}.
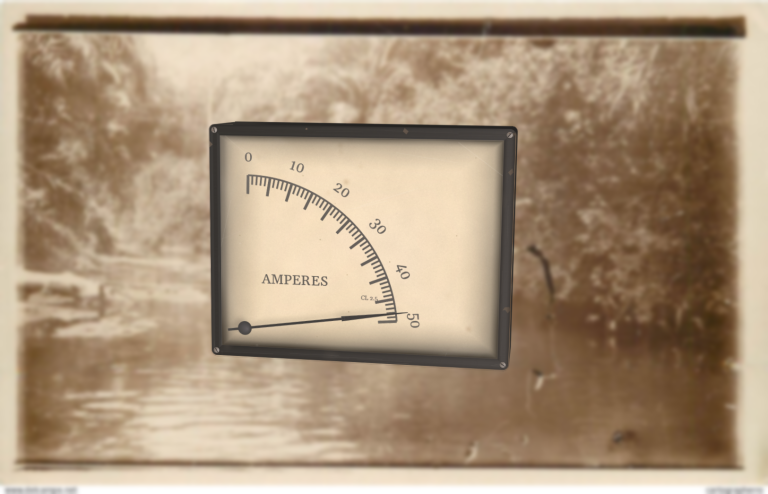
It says {"value": 48, "unit": "A"}
